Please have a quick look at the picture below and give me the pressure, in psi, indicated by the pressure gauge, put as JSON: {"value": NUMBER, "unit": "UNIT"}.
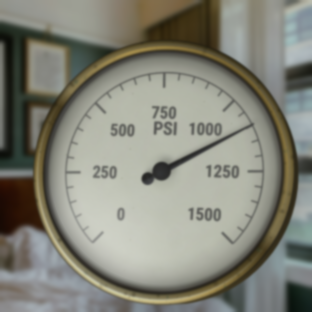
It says {"value": 1100, "unit": "psi"}
